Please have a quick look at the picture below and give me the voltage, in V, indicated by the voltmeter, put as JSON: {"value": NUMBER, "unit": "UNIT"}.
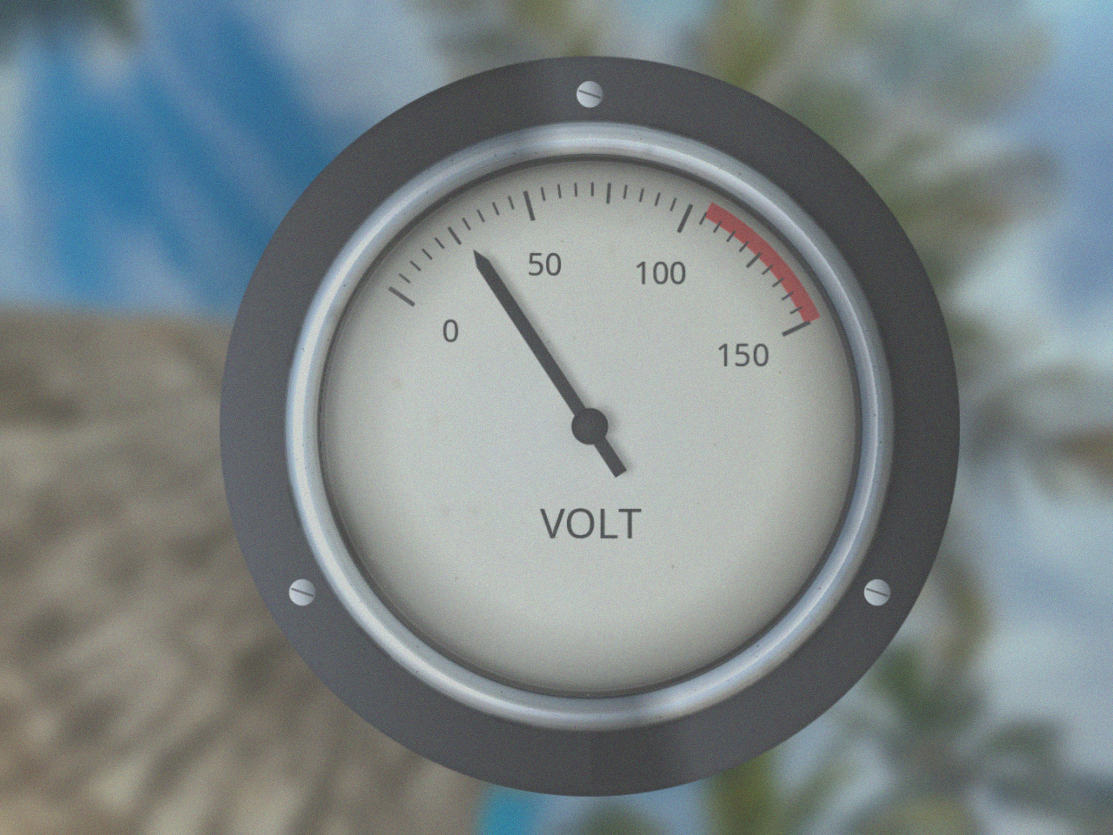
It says {"value": 27.5, "unit": "V"}
